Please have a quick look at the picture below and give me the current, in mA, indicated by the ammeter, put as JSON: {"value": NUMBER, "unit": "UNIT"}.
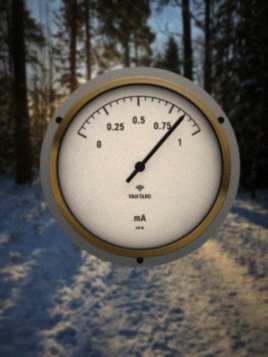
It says {"value": 0.85, "unit": "mA"}
